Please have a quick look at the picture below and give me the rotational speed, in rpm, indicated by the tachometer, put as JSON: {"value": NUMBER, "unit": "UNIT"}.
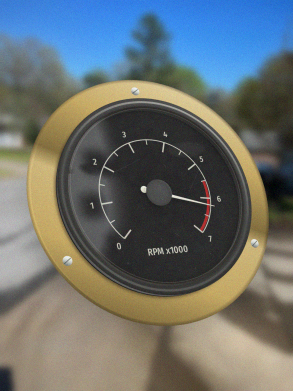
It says {"value": 6250, "unit": "rpm"}
